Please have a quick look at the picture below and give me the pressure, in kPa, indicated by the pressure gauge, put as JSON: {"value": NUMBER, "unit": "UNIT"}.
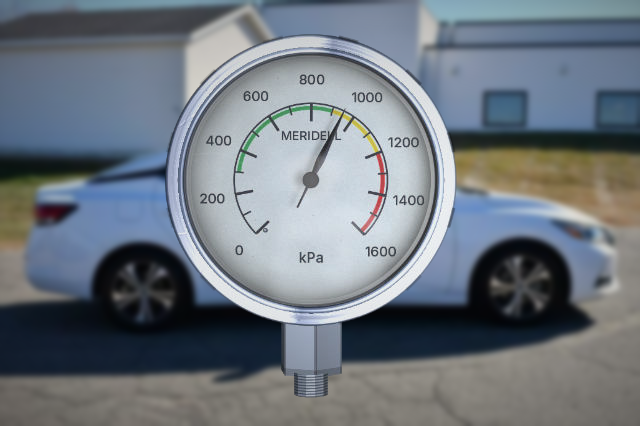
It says {"value": 950, "unit": "kPa"}
